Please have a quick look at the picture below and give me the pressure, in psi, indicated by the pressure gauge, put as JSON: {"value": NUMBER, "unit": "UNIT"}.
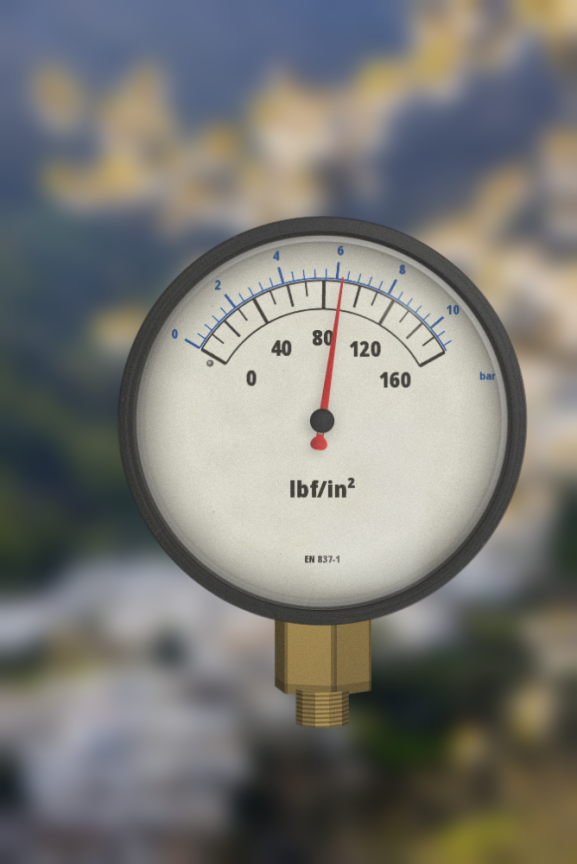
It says {"value": 90, "unit": "psi"}
